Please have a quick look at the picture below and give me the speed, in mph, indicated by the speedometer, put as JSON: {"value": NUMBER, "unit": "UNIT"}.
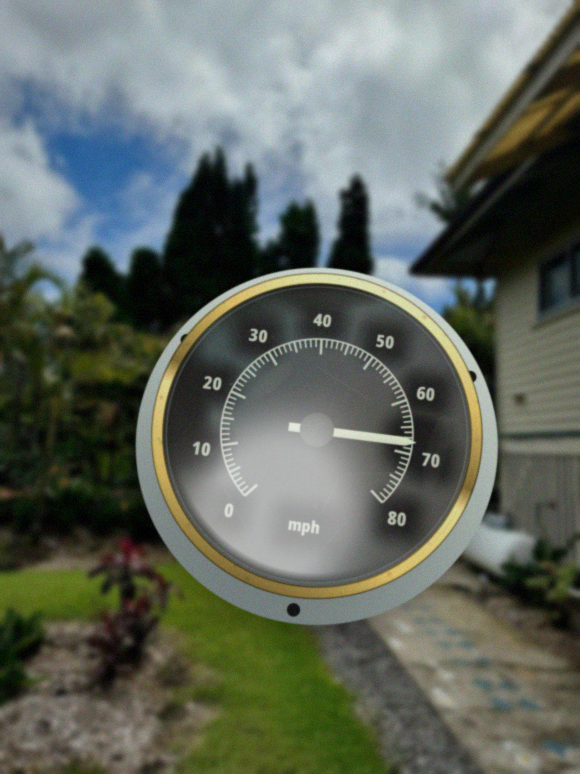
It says {"value": 68, "unit": "mph"}
